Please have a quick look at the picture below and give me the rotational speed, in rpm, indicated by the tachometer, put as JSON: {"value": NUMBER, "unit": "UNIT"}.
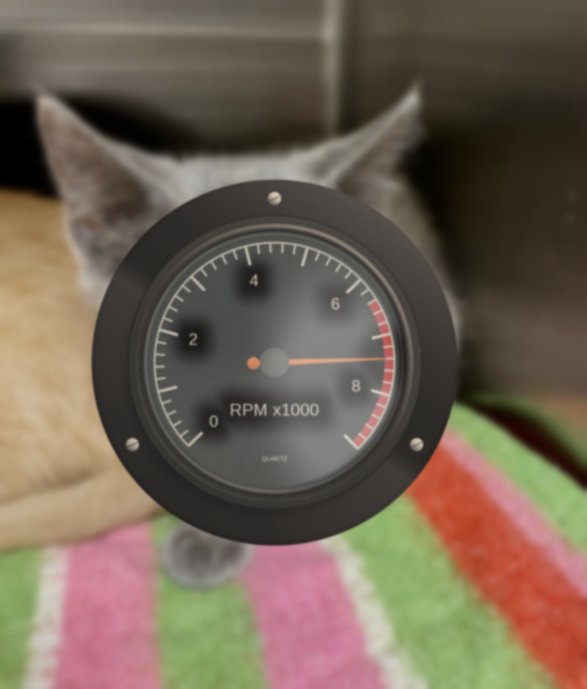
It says {"value": 7400, "unit": "rpm"}
